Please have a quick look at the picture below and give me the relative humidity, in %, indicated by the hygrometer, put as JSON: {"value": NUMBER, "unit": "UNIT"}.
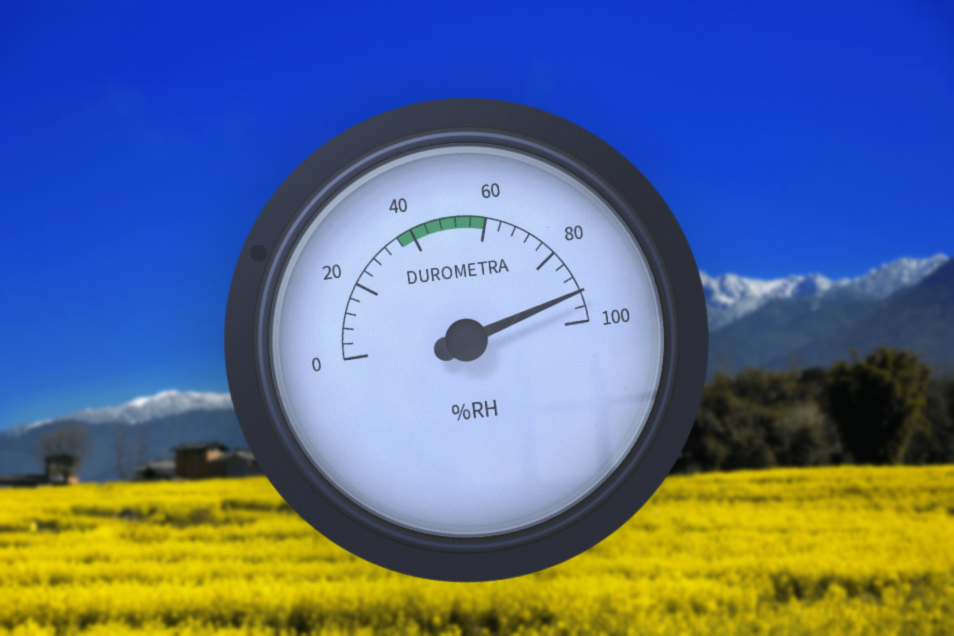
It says {"value": 92, "unit": "%"}
